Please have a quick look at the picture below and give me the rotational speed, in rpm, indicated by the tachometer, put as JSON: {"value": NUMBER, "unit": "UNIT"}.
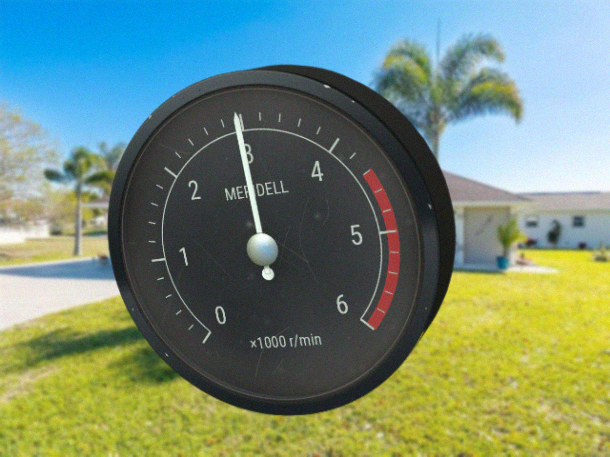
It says {"value": 3000, "unit": "rpm"}
